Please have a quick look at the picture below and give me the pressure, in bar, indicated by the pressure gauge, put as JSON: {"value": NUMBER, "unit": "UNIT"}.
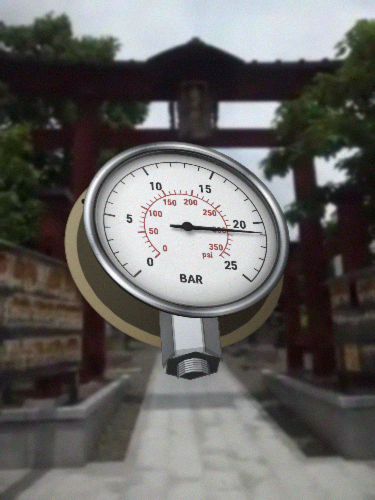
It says {"value": 21, "unit": "bar"}
